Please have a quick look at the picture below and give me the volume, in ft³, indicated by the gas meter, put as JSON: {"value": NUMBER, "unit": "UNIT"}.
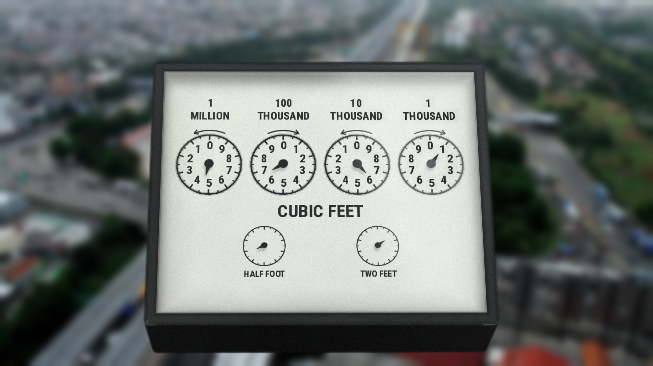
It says {"value": 466100, "unit": "ft³"}
